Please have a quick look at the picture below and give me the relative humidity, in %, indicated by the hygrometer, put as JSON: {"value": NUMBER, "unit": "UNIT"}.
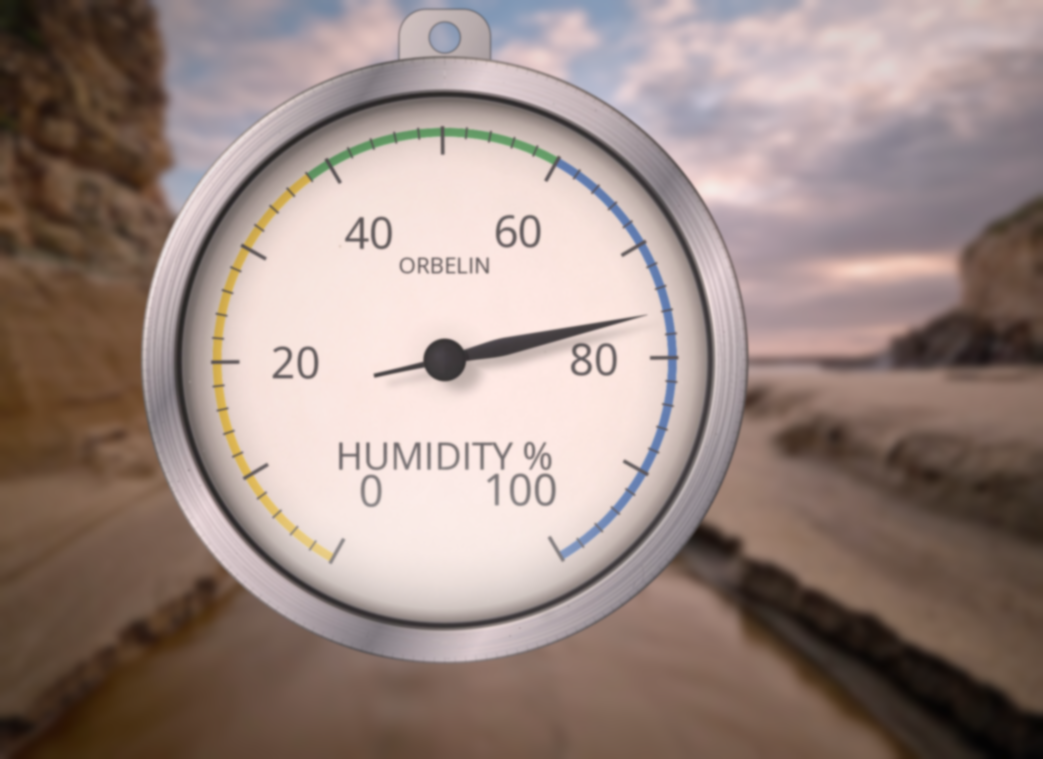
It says {"value": 76, "unit": "%"}
